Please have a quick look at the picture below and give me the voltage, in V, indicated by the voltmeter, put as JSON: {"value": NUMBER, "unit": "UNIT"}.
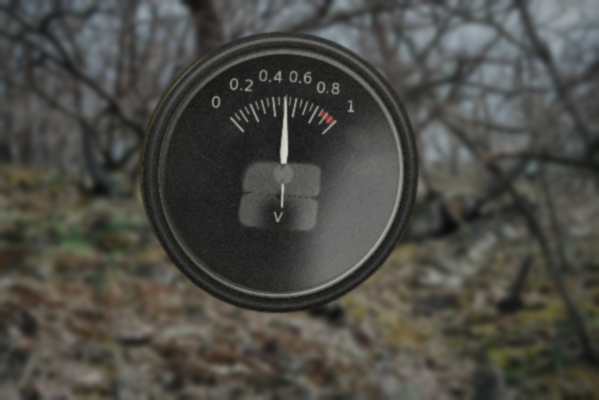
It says {"value": 0.5, "unit": "V"}
